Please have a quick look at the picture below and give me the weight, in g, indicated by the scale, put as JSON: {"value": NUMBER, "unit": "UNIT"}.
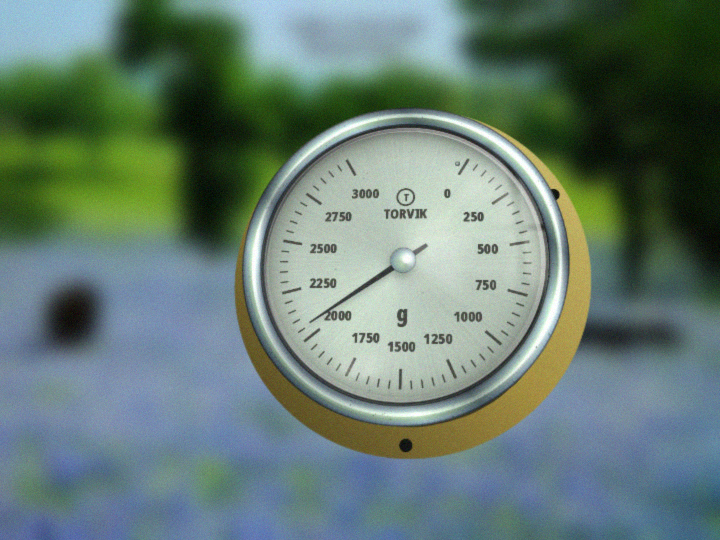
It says {"value": 2050, "unit": "g"}
